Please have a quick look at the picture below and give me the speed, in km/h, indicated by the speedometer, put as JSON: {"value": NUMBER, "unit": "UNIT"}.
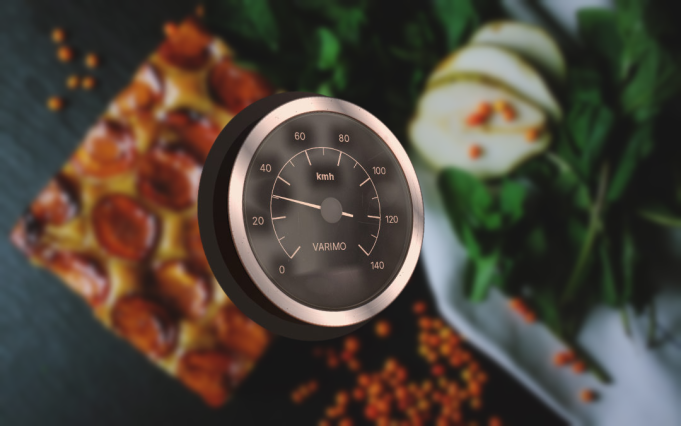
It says {"value": 30, "unit": "km/h"}
